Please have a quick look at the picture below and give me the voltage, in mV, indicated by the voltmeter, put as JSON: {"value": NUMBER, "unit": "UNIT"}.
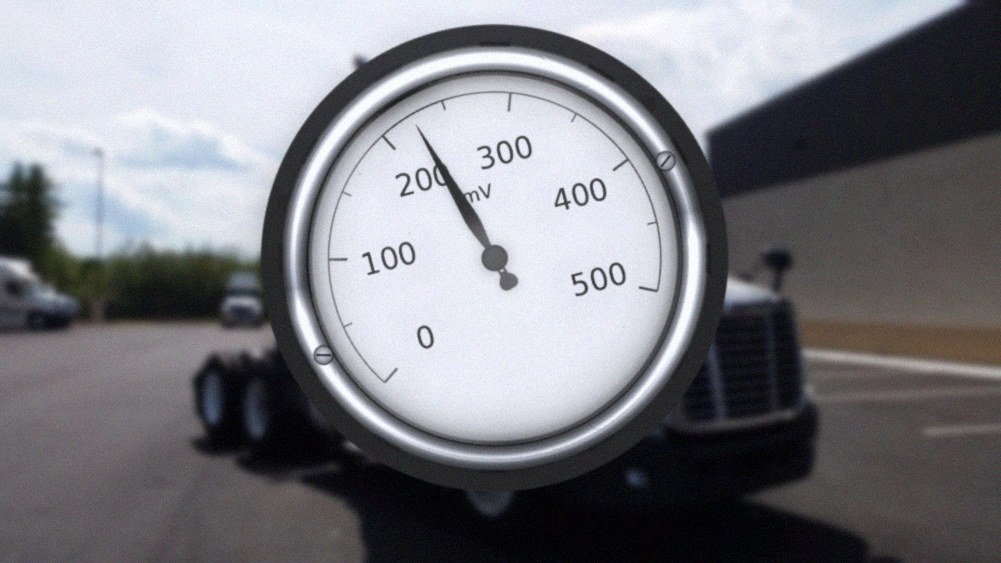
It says {"value": 225, "unit": "mV"}
